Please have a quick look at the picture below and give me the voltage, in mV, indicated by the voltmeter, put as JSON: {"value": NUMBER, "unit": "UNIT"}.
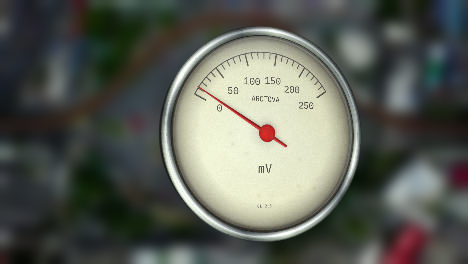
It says {"value": 10, "unit": "mV"}
